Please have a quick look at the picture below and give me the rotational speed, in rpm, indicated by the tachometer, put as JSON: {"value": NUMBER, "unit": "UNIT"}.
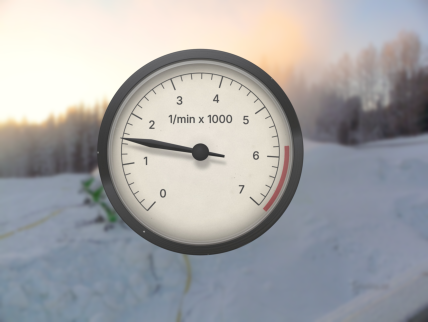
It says {"value": 1500, "unit": "rpm"}
